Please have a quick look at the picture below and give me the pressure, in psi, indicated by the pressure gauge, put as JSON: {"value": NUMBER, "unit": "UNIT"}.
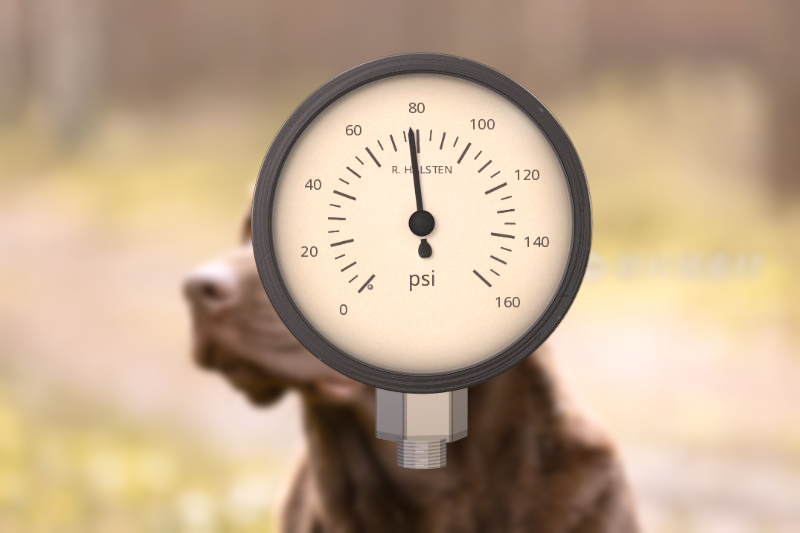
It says {"value": 77.5, "unit": "psi"}
